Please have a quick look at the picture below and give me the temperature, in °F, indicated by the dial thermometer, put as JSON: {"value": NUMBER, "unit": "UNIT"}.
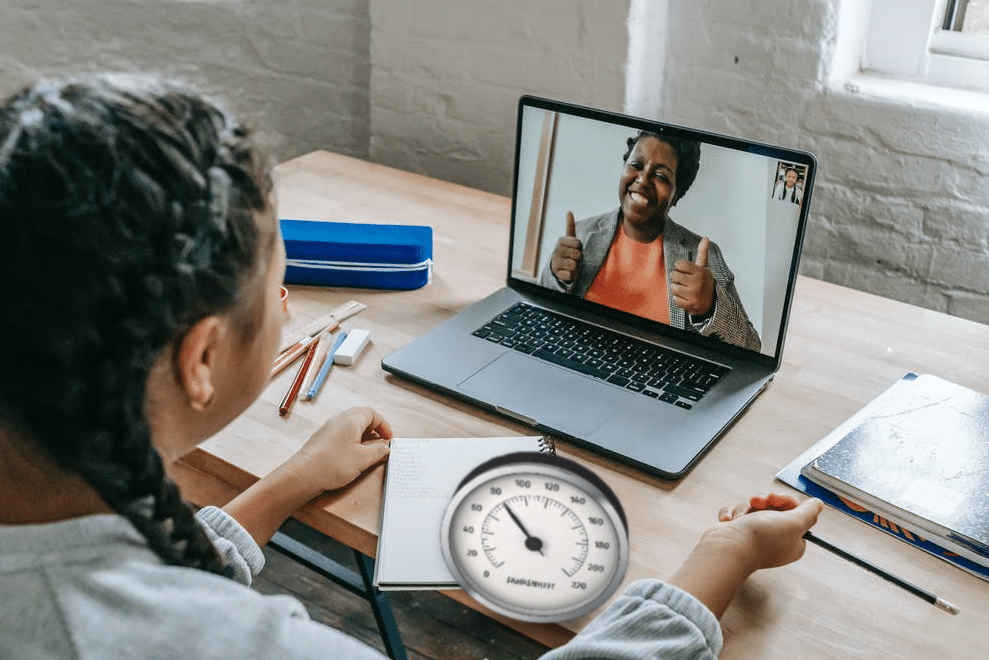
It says {"value": 80, "unit": "°F"}
